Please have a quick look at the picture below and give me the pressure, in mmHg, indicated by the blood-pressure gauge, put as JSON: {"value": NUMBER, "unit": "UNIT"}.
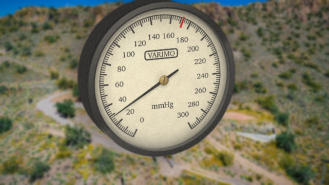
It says {"value": 30, "unit": "mmHg"}
